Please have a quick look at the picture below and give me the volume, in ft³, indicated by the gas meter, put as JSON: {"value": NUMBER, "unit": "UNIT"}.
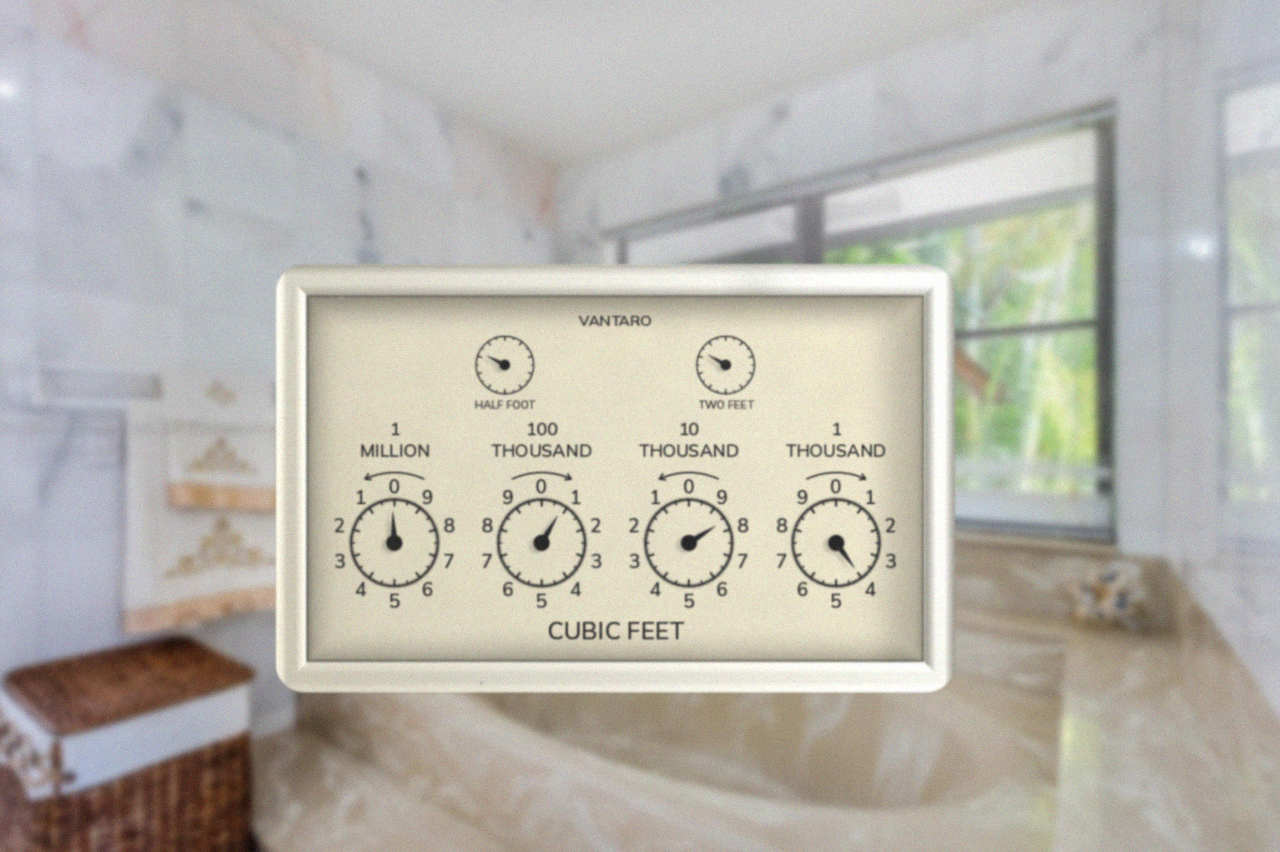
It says {"value": 8400, "unit": "ft³"}
